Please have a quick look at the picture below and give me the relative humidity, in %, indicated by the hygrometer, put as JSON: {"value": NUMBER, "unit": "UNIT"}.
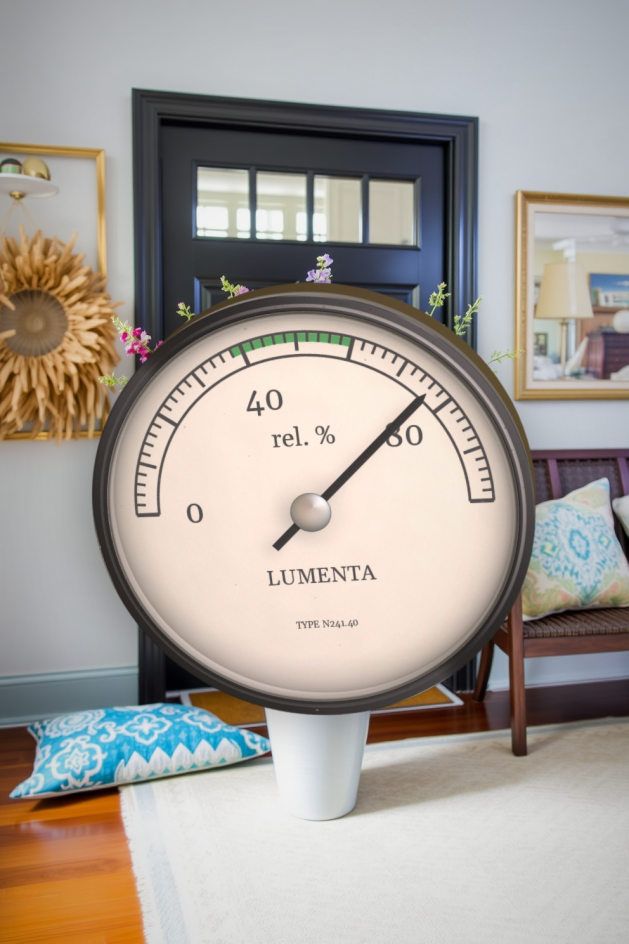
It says {"value": 76, "unit": "%"}
